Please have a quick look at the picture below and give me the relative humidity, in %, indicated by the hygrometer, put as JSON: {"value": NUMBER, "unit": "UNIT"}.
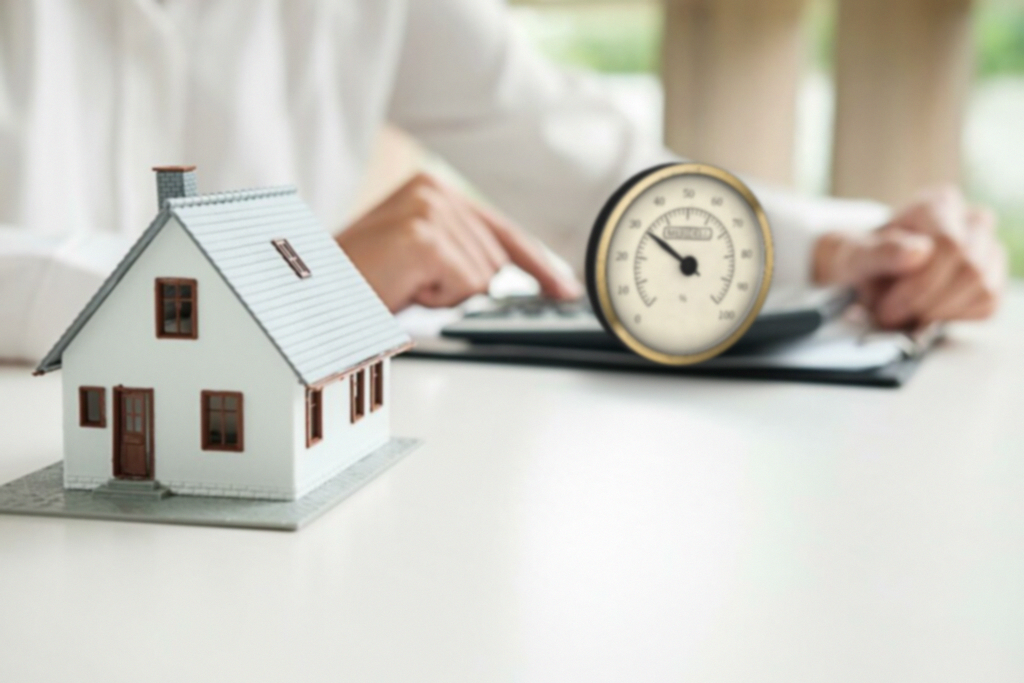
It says {"value": 30, "unit": "%"}
